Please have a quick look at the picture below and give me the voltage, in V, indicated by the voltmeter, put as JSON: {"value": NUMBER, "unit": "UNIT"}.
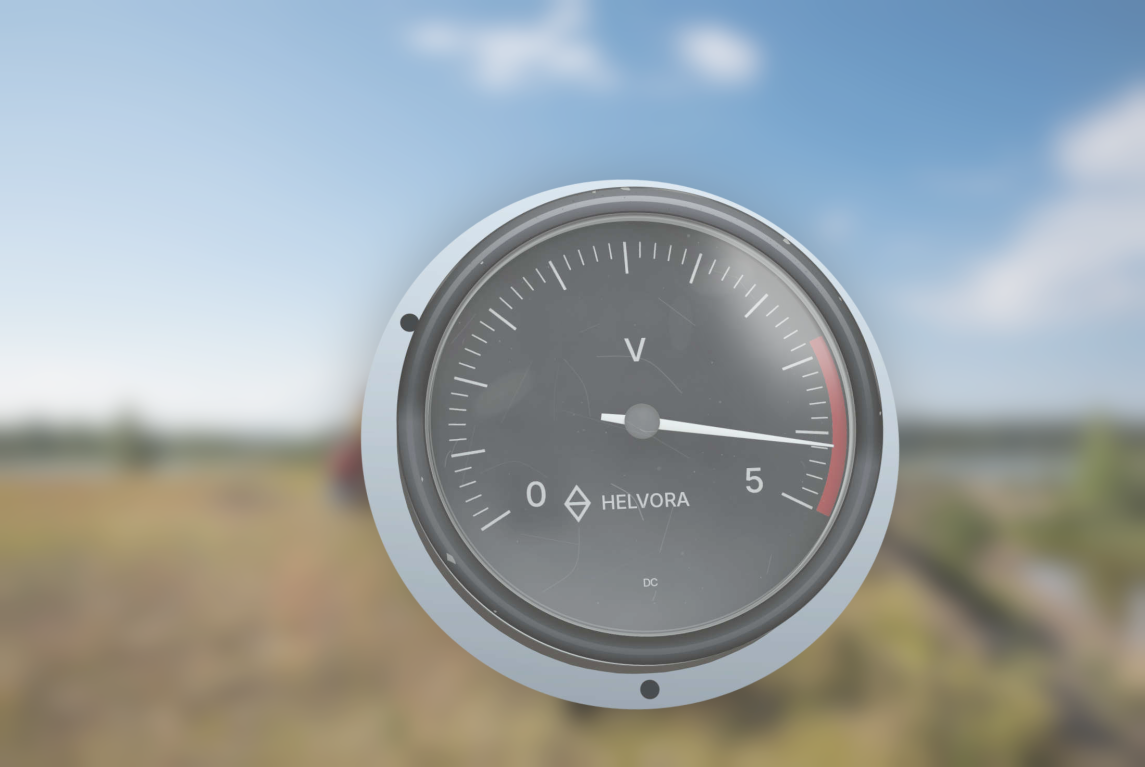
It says {"value": 4.6, "unit": "V"}
